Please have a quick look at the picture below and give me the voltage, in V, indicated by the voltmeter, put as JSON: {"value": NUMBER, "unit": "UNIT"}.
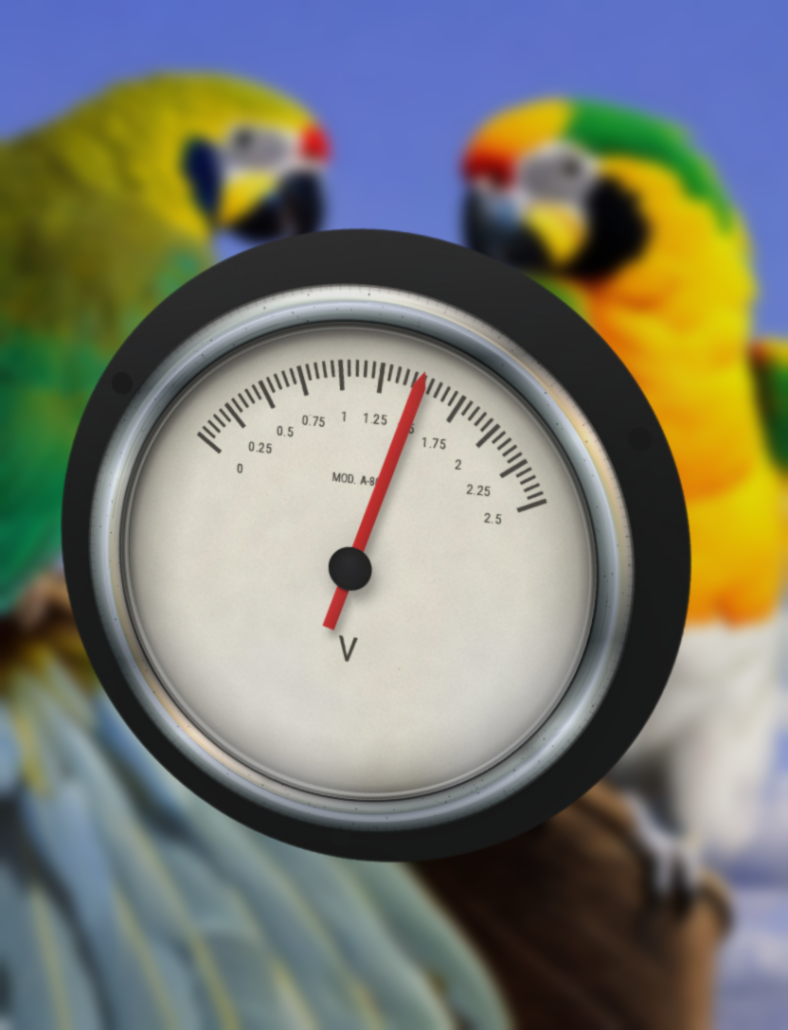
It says {"value": 1.5, "unit": "V"}
